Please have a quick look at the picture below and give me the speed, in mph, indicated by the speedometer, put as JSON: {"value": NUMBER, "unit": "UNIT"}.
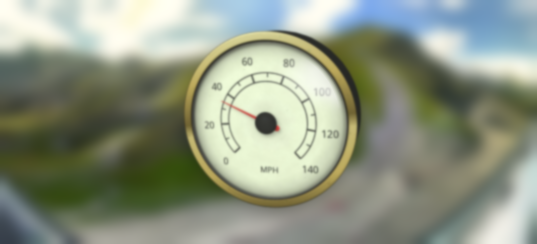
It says {"value": 35, "unit": "mph"}
